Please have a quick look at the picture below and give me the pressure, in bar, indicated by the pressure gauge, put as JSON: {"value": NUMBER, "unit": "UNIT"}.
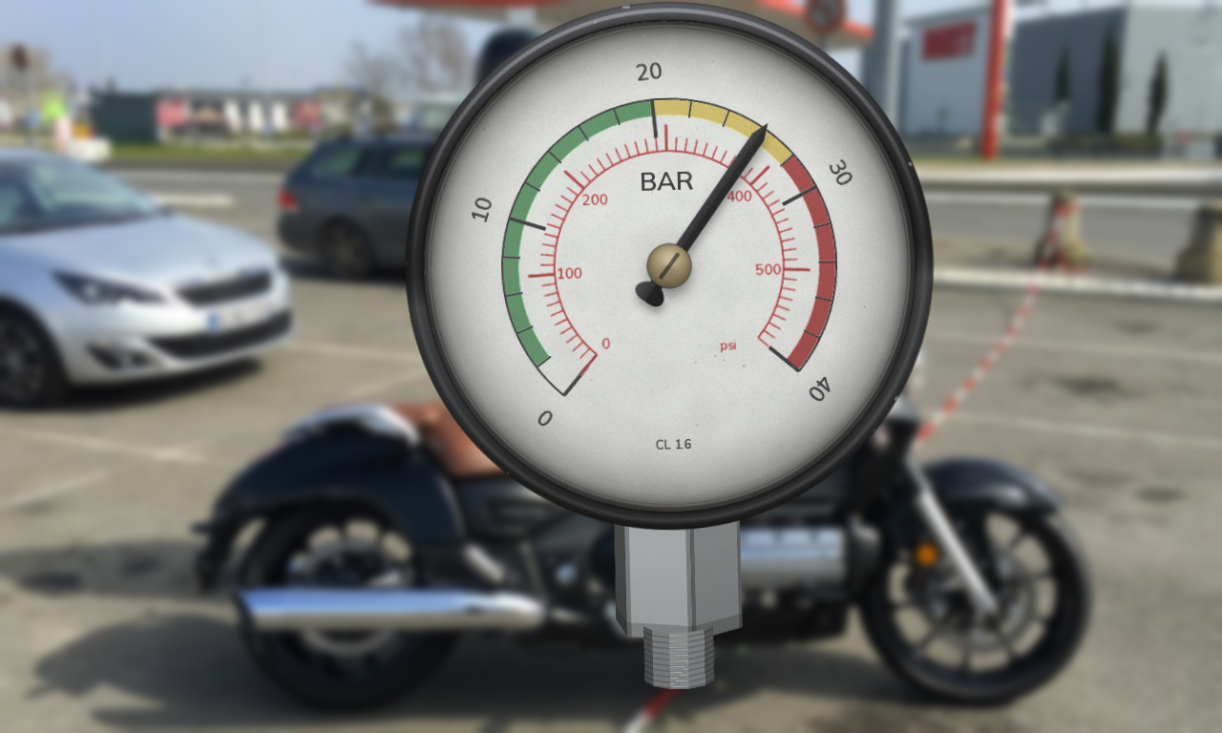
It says {"value": 26, "unit": "bar"}
